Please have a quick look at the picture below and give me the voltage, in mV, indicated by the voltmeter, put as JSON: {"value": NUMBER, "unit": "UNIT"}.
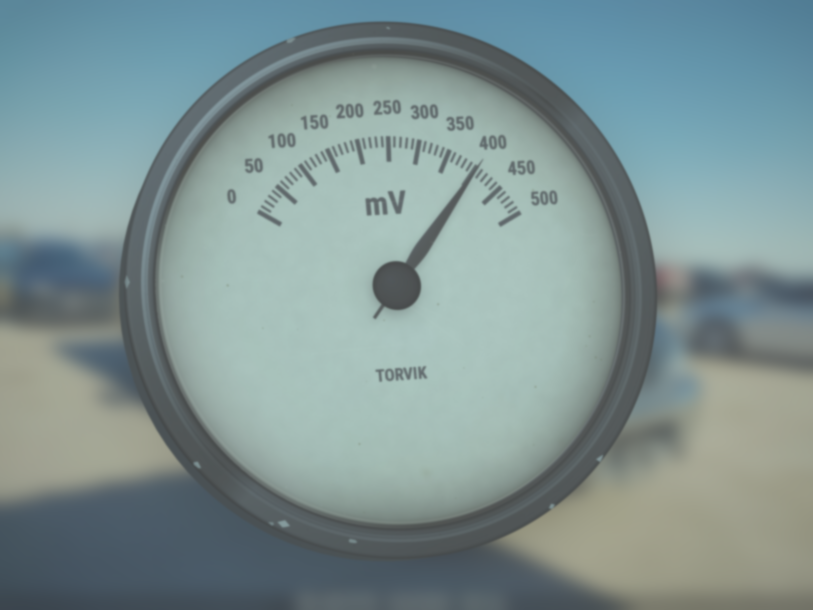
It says {"value": 400, "unit": "mV"}
